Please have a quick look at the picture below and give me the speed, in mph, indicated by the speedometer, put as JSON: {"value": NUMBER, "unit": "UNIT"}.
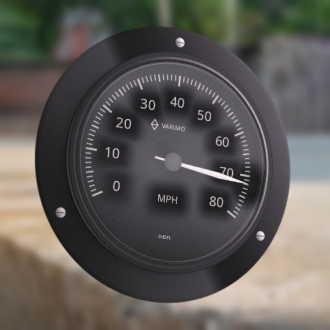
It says {"value": 72, "unit": "mph"}
